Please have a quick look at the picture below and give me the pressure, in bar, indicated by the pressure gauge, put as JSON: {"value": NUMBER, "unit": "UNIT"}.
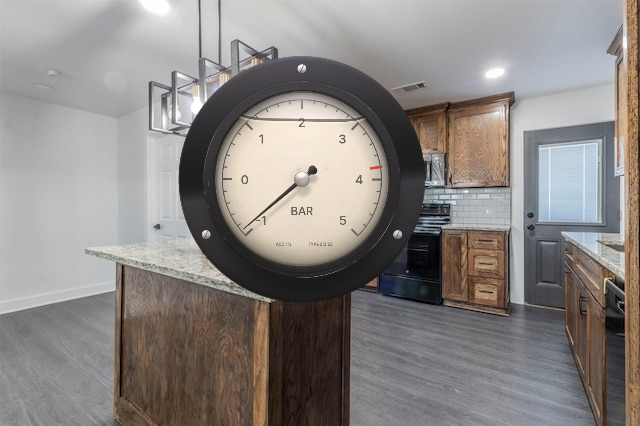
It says {"value": -0.9, "unit": "bar"}
